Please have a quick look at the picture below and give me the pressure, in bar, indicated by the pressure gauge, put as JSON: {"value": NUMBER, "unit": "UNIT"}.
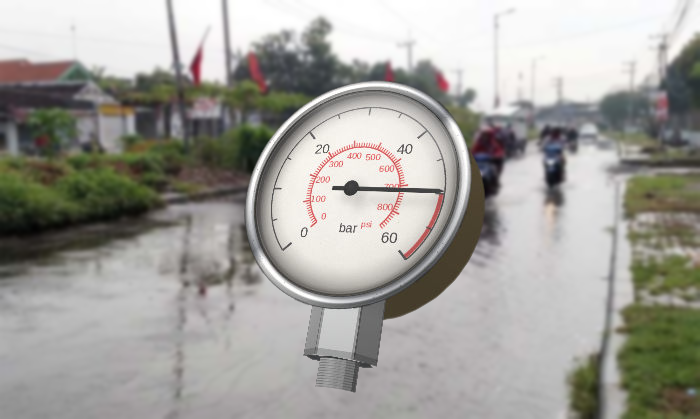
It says {"value": 50, "unit": "bar"}
